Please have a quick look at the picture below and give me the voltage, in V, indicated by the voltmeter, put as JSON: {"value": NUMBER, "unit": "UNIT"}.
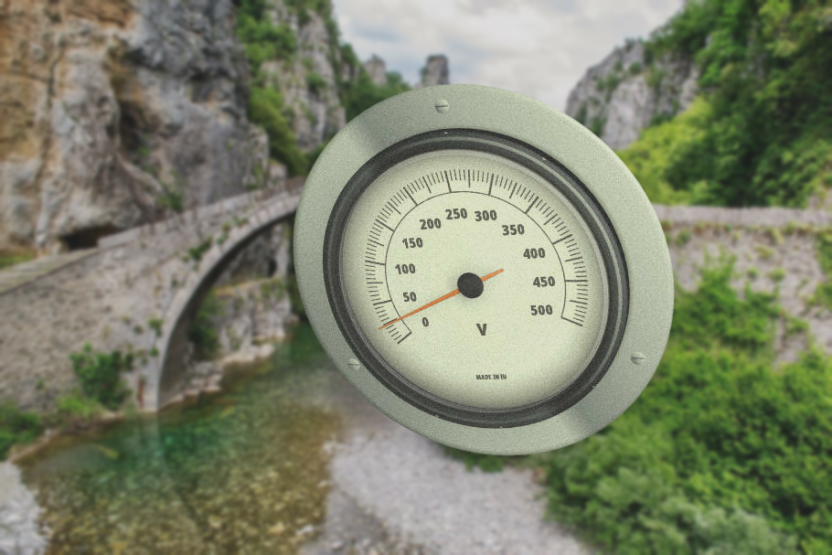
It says {"value": 25, "unit": "V"}
